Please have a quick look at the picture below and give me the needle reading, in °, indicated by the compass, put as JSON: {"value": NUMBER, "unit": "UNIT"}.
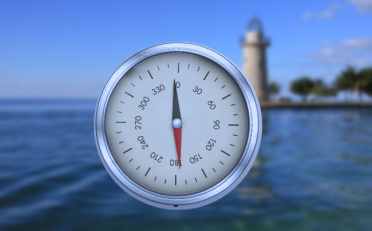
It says {"value": 175, "unit": "°"}
